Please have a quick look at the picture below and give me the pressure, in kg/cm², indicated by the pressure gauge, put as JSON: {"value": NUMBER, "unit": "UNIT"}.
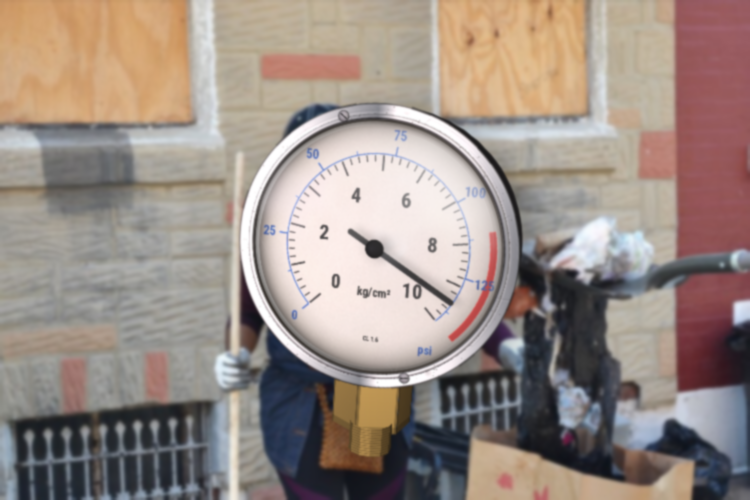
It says {"value": 9.4, "unit": "kg/cm²"}
